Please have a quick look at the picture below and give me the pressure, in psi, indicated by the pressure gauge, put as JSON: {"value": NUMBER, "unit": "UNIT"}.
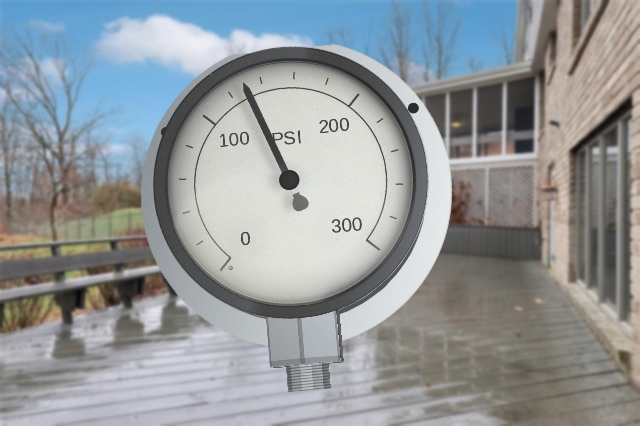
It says {"value": 130, "unit": "psi"}
